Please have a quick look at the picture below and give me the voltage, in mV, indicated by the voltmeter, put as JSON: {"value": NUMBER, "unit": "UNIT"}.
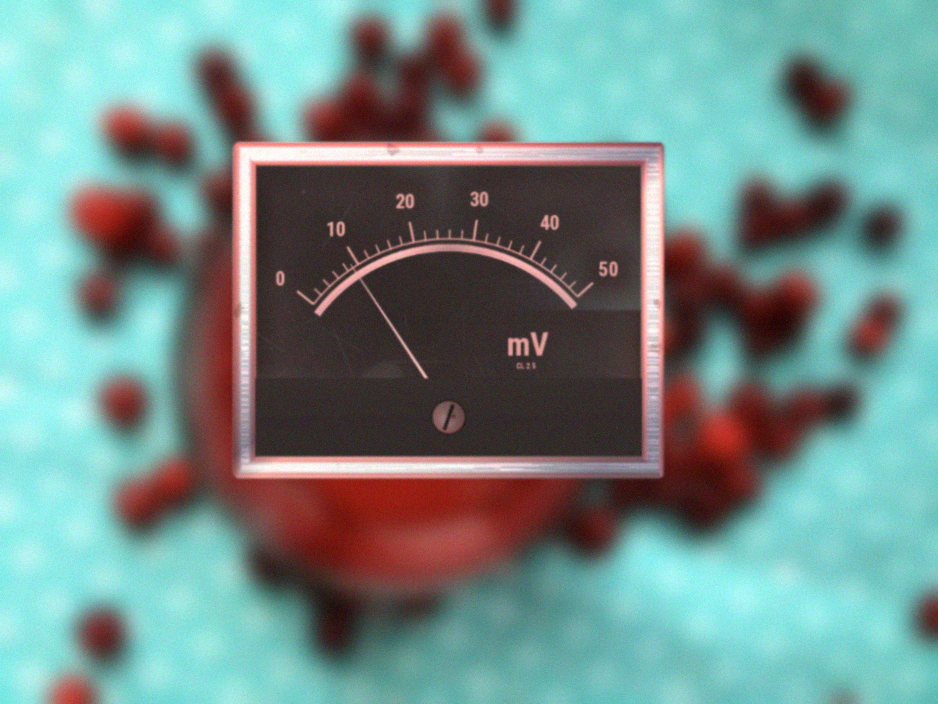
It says {"value": 9, "unit": "mV"}
